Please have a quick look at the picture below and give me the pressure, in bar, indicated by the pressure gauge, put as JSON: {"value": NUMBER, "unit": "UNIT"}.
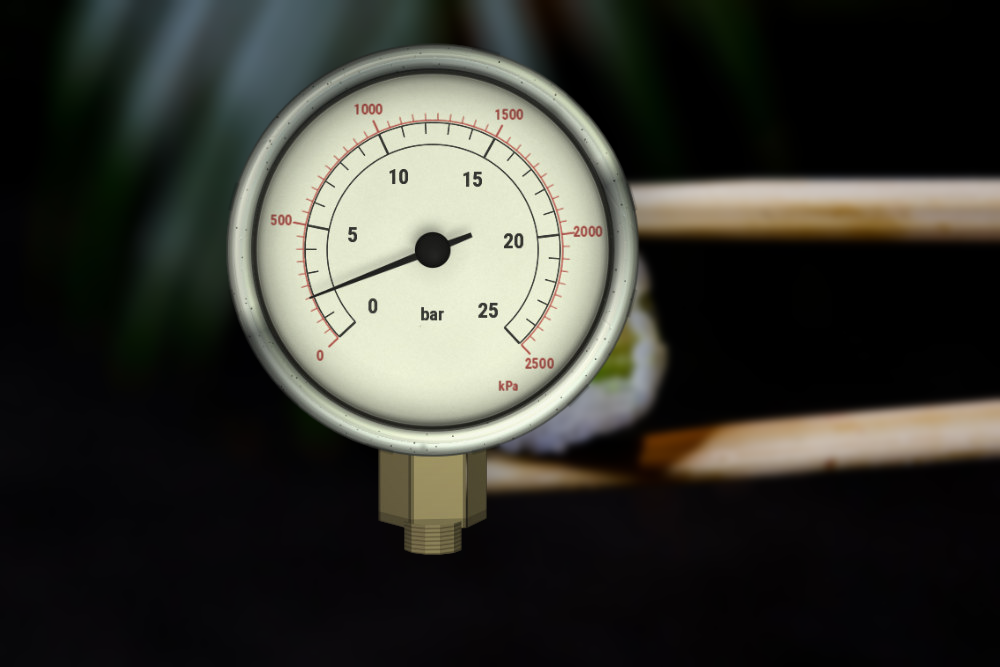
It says {"value": 2, "unit": "bar"}
